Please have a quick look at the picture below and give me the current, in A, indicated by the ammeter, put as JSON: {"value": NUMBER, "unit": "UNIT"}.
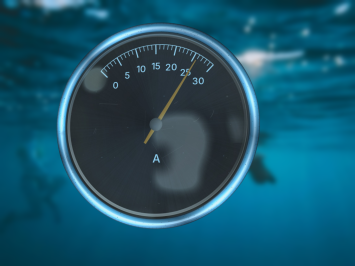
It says {"value": 26, "unit": "A"}
